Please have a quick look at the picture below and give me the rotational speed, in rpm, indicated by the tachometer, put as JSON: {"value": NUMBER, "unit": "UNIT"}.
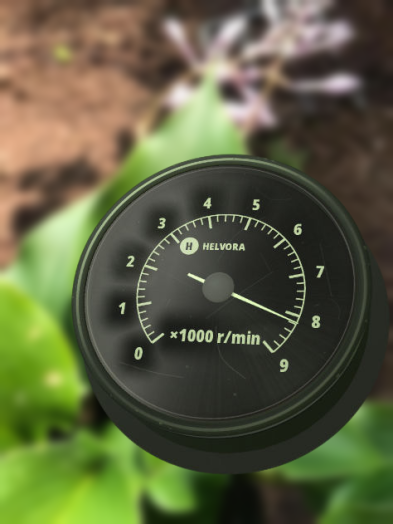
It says {"value": 8200, "unit": "rpm"}
